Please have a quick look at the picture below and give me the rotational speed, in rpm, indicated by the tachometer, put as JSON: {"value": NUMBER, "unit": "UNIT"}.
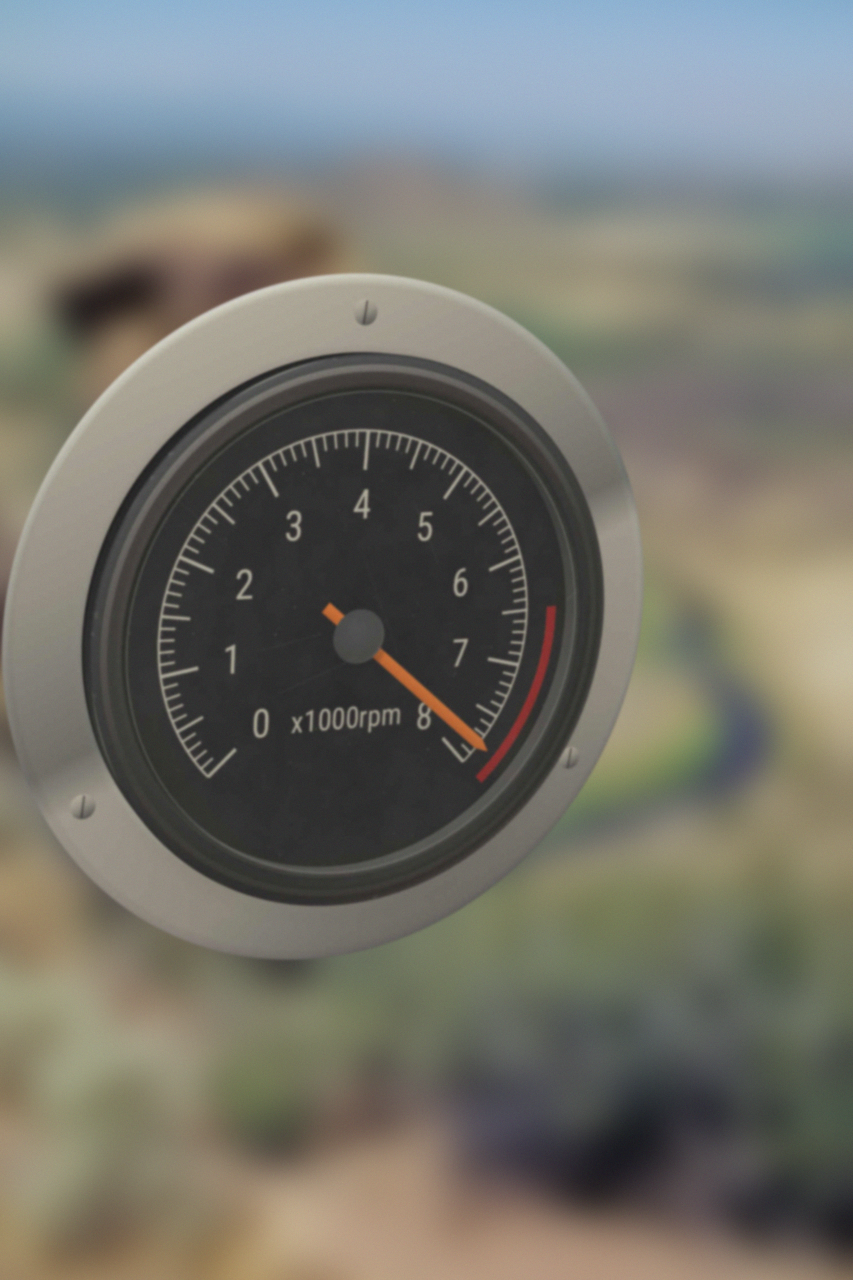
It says {"value": 7800, "unit": "rpm"}
